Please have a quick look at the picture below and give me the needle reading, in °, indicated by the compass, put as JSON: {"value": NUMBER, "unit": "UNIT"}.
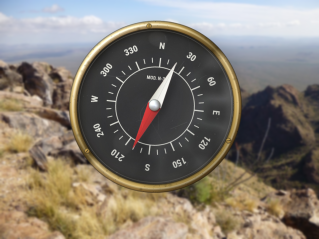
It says {"value": 200, "unit": "°"}
